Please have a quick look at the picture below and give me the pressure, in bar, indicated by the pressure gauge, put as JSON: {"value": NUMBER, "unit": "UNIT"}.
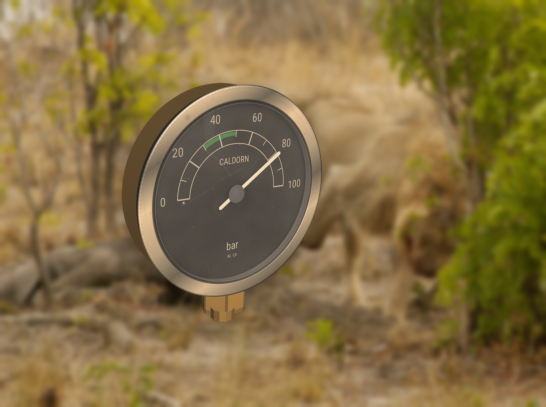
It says {"value": 80, "unit": "bar"}
